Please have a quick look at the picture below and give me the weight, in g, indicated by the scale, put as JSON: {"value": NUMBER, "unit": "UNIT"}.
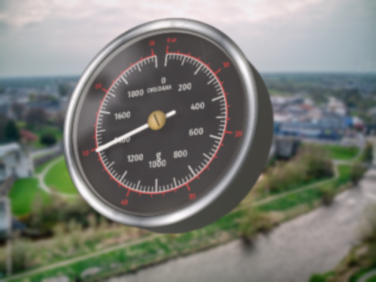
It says {"value": 1400, "unit": "g"}
